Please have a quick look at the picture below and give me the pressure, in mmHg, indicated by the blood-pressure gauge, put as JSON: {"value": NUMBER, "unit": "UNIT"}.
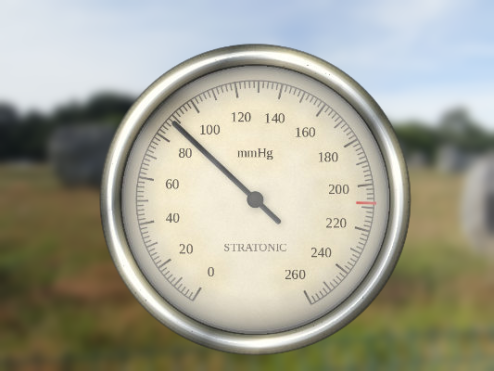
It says {"value": 88, "unit": "mmHg"}
